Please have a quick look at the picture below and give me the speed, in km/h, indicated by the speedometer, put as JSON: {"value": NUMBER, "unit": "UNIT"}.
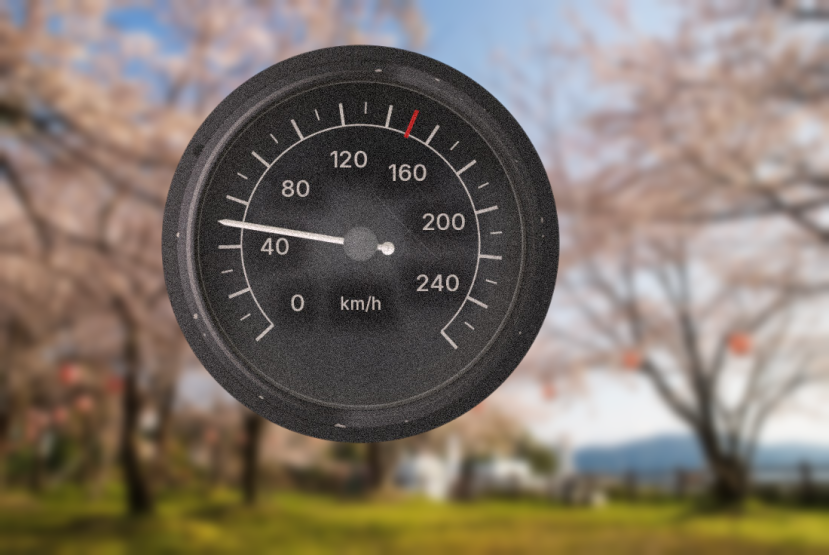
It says {"value": 50, "unit": "km/h"}
